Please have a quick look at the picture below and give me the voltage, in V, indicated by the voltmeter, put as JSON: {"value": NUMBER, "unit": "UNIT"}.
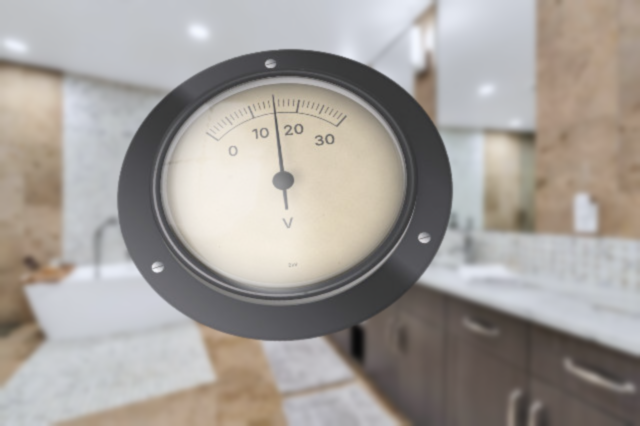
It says {"value": 15, "unit": "V"}
